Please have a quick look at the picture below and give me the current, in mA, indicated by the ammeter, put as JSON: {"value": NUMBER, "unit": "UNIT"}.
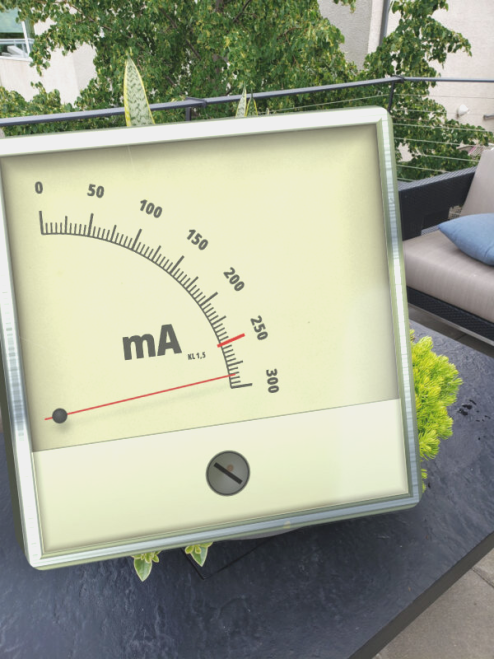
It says {"value": 285, "unit": "mA"}
